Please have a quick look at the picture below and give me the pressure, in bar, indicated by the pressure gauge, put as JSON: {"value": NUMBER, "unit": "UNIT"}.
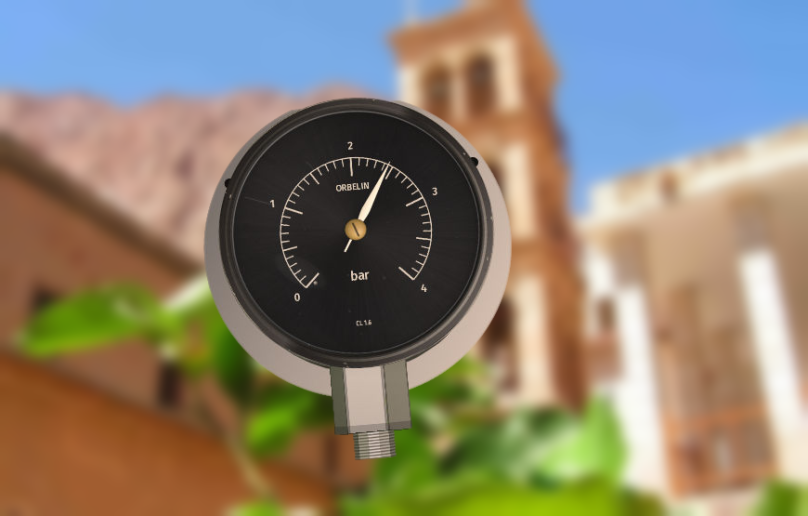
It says {"value": 2.45, "unit": "bar"}
